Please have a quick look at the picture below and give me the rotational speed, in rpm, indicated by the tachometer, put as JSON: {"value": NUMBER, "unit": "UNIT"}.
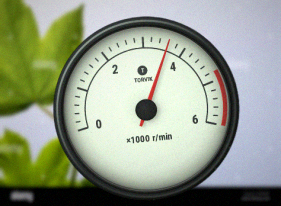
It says {"value": 3600, "unit": "rpm"}
